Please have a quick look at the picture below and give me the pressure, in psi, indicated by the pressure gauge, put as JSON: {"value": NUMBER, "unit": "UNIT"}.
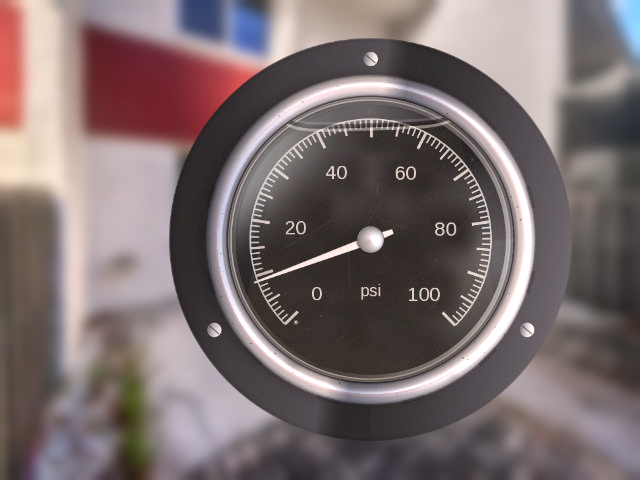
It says {"value": 9, "unit": "psi"}
